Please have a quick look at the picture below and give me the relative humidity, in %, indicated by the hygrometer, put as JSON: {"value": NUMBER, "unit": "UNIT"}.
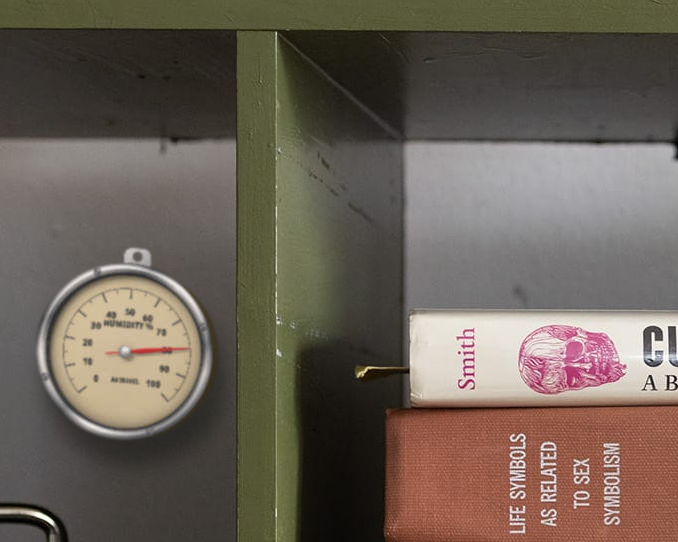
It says {"value": 80, "unit": "%"}
